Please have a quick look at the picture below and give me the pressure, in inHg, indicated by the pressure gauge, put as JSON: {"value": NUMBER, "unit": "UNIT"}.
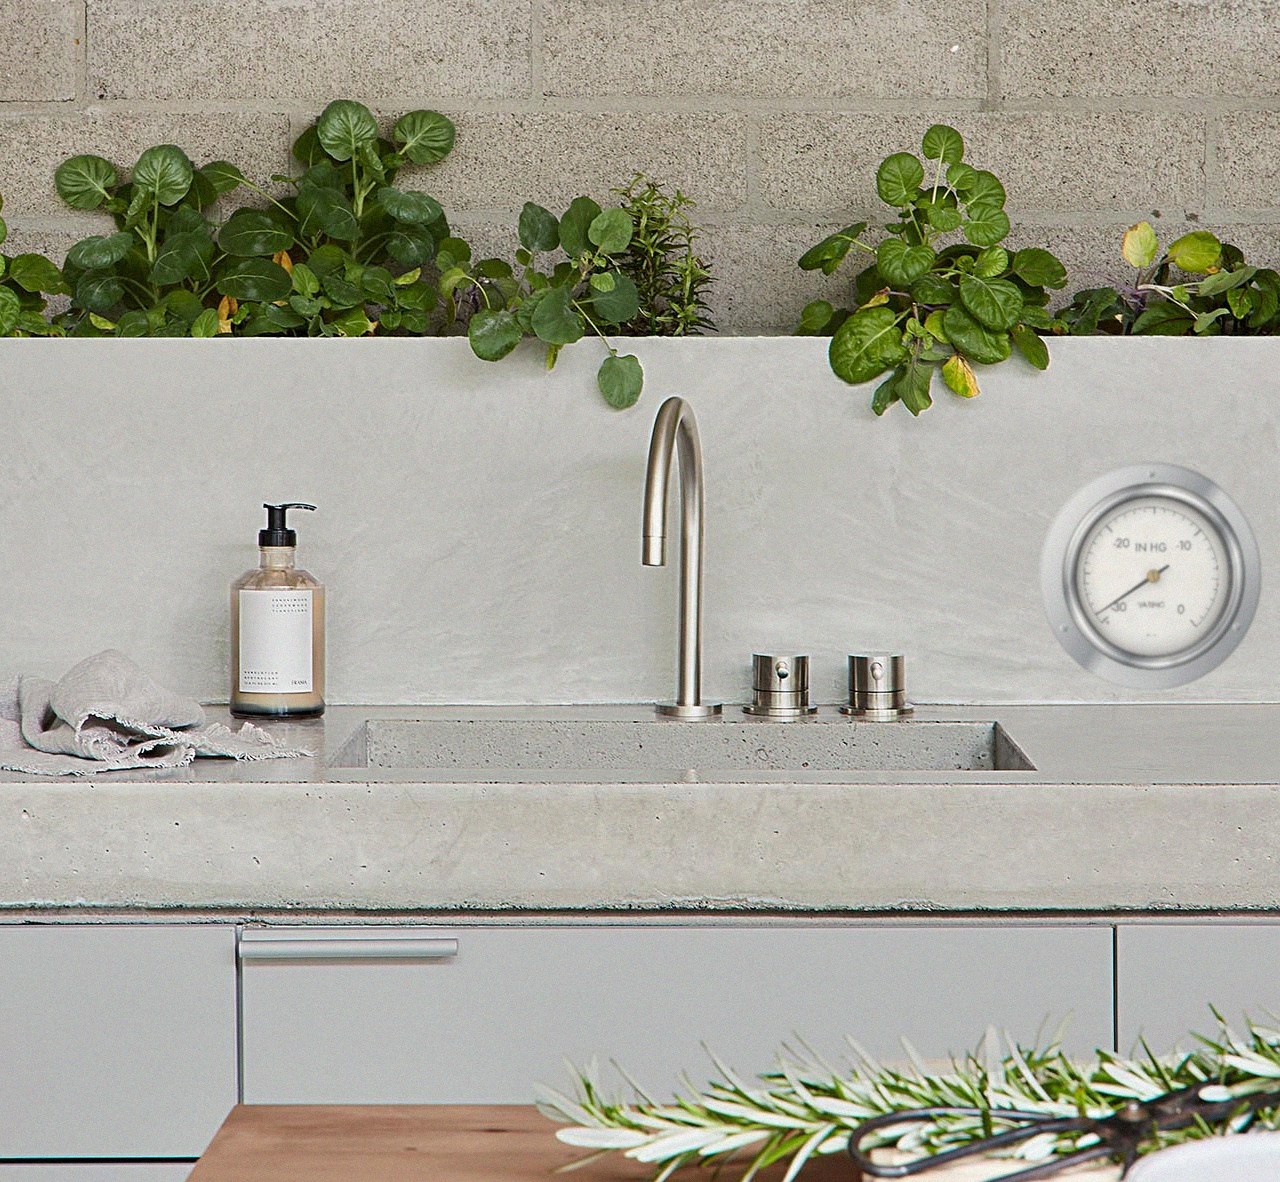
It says {"value": -29, "unit": "inHg"}
